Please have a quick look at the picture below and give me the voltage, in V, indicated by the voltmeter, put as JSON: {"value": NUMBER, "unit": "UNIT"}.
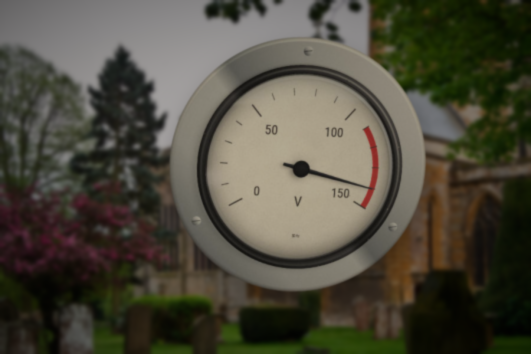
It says {"value": 140, "unit": "V"}
